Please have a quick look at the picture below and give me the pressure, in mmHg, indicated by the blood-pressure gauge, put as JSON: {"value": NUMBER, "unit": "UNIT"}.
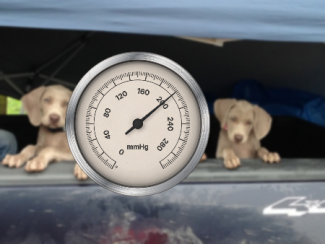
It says {"value": 200, "unit": "mmHg"}
